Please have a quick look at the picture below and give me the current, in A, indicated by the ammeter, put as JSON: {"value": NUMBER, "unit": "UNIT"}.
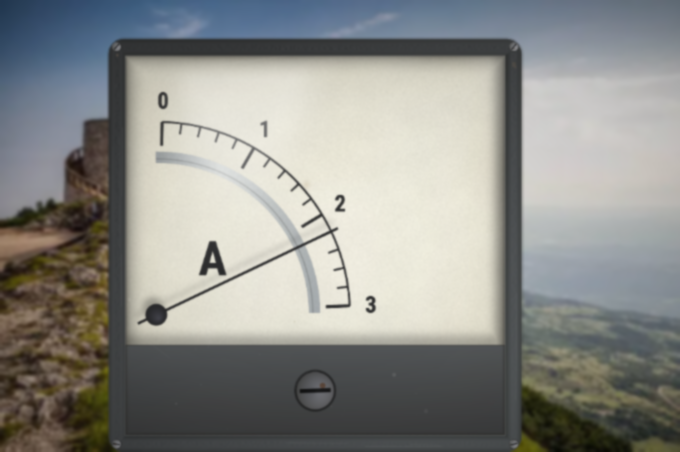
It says {"value": 2.2, "unit": "A"}
